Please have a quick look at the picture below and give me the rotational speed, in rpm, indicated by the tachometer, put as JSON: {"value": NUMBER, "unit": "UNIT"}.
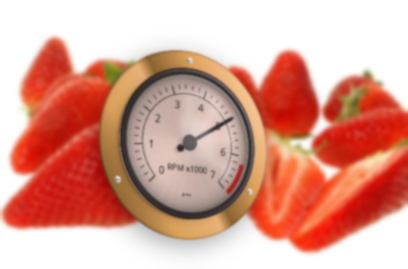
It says {"value": 5000, "unit": "rpm"}
